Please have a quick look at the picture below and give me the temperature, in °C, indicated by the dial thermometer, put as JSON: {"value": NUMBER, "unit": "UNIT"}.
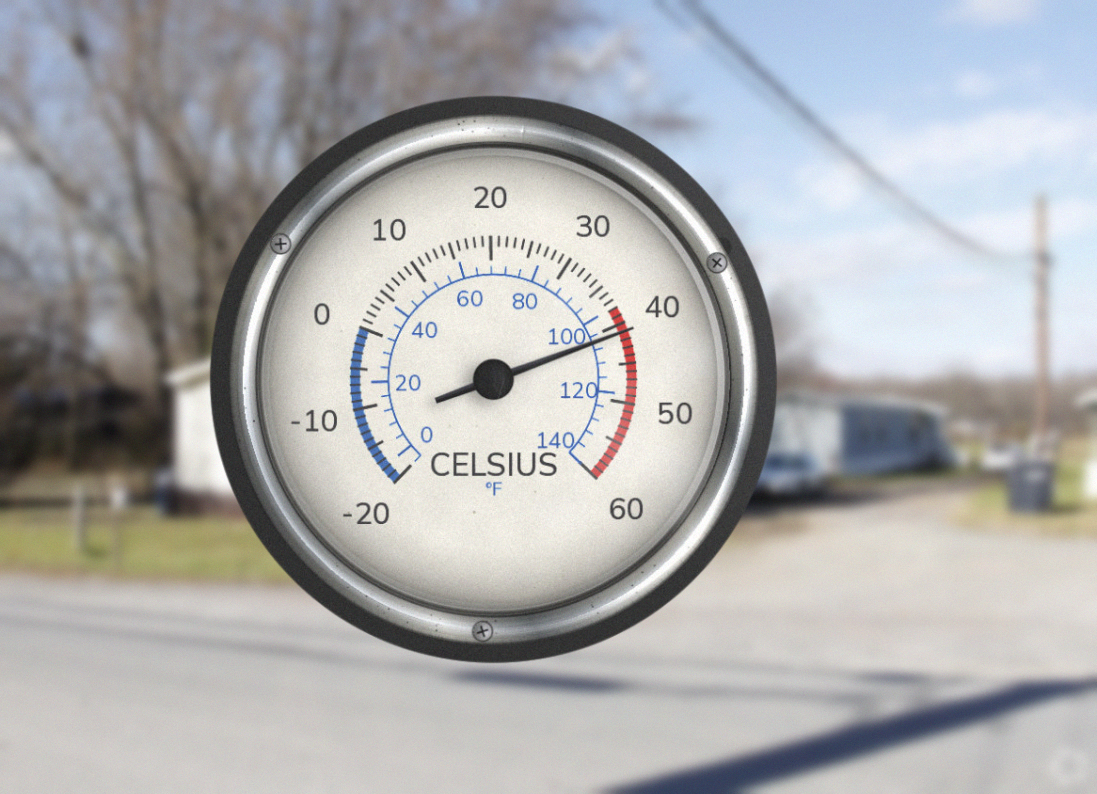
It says {"value": 41, "unit": "°C"}
